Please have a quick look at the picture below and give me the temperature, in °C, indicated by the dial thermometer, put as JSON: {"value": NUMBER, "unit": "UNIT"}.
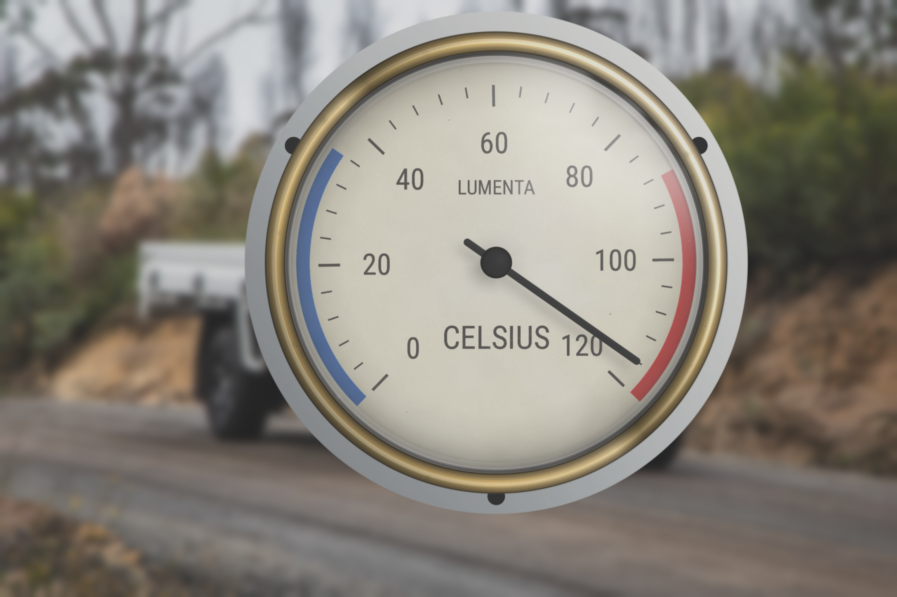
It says {"value": 116, "unit": "°C"}
